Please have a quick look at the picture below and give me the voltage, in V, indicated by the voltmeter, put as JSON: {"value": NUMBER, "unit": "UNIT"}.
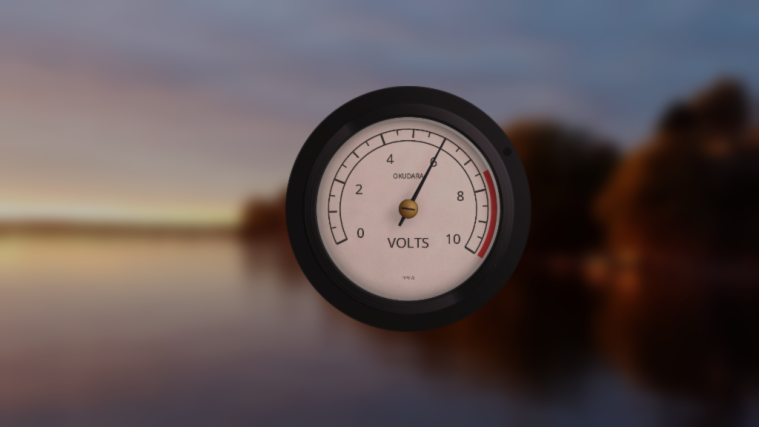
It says {"value": 6, "unit": "V"}
